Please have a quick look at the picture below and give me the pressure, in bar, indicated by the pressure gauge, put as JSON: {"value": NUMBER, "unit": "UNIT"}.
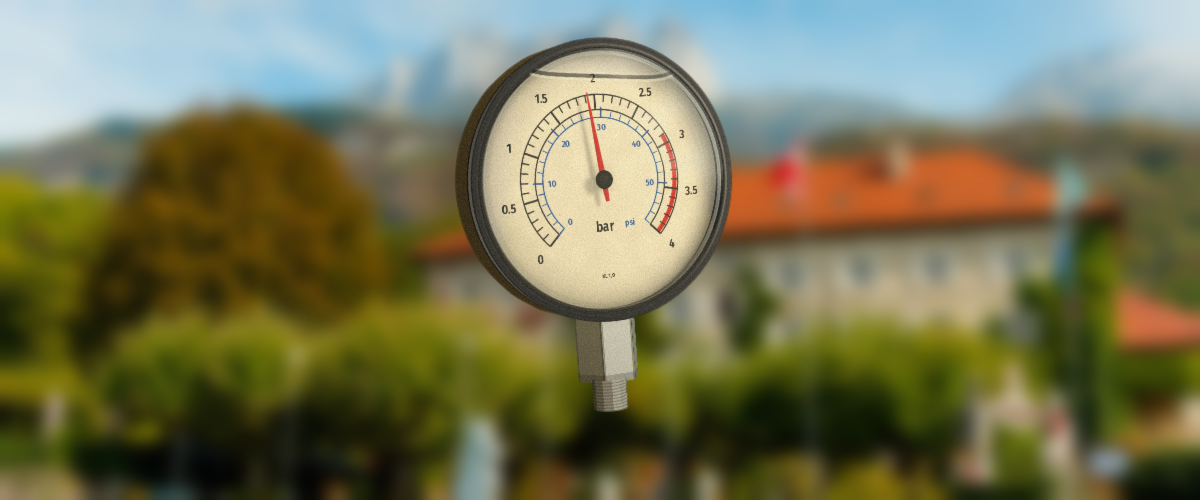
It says {"value": 1.9, "unit": "bar"}
